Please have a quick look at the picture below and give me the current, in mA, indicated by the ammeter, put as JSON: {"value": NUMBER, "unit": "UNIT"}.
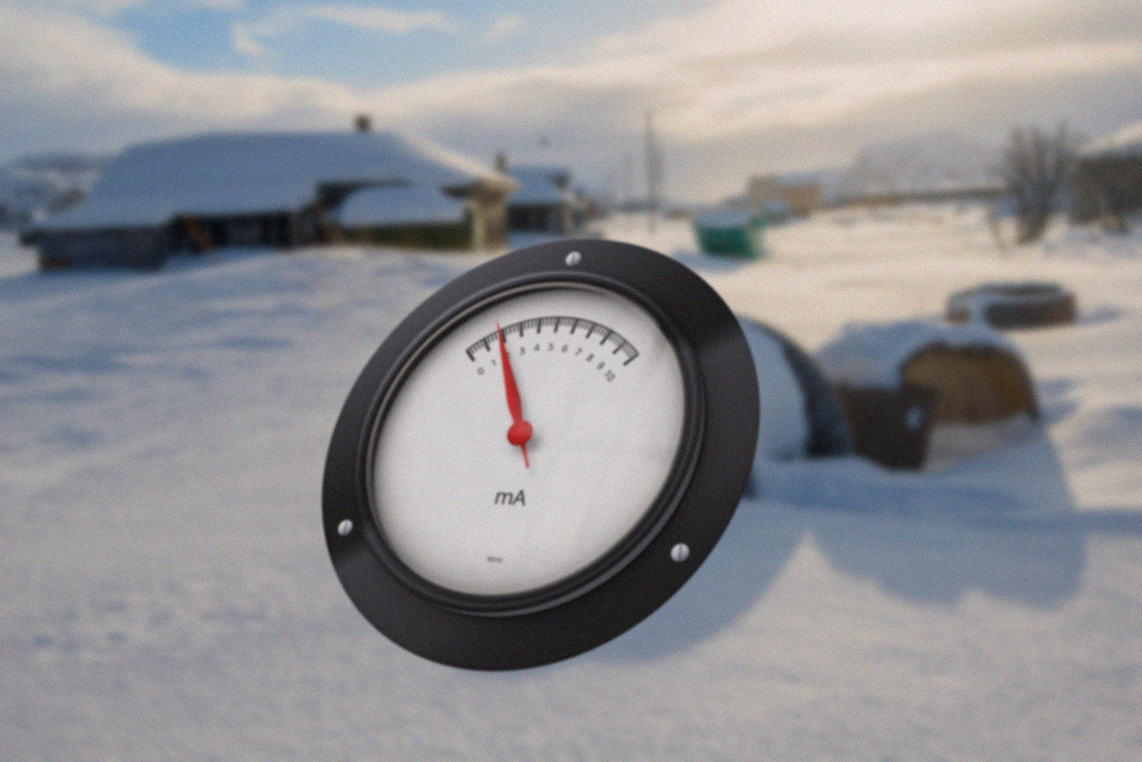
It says {"value": 2, "unit": "mA"}
